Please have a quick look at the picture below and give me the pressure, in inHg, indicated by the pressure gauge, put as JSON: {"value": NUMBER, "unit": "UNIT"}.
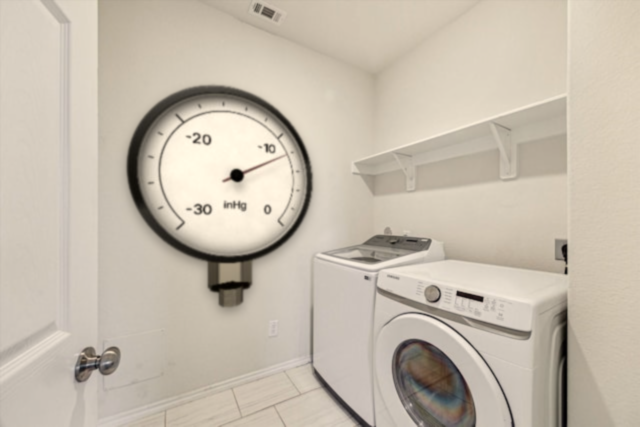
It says {"value": -8, "unit": "inHg"}
